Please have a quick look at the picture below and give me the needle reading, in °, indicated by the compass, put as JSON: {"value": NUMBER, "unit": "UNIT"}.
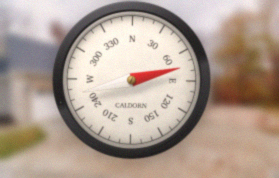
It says {"value": 75, "unit": "°"}
